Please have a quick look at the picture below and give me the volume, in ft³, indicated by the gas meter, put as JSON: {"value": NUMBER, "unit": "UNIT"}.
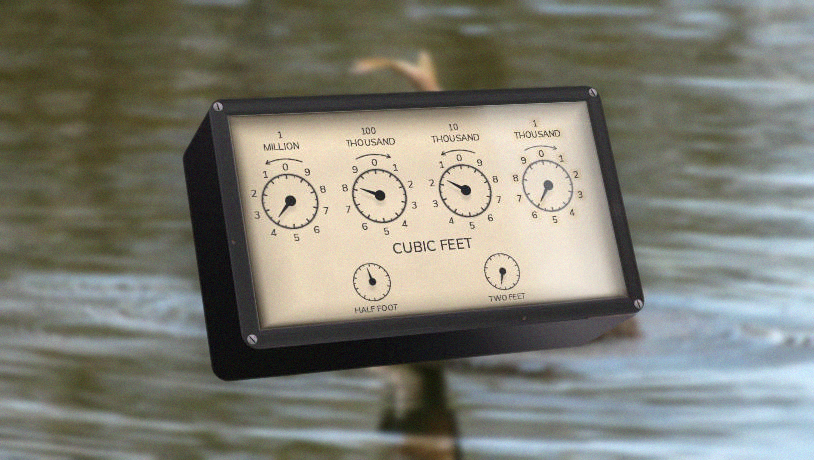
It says {"value": 381600, "unit": "ft³"}
